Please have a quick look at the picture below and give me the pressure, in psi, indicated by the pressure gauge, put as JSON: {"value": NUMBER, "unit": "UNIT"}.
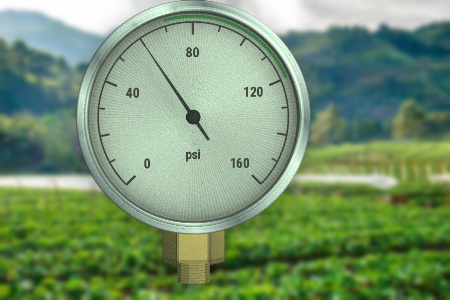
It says {"value": 60, "unit": "psi"}
